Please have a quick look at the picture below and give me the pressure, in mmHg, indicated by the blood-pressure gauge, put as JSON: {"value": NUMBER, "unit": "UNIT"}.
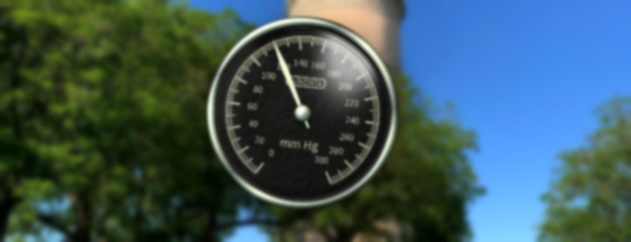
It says {"value": 120, "unit": "mmHg"}
